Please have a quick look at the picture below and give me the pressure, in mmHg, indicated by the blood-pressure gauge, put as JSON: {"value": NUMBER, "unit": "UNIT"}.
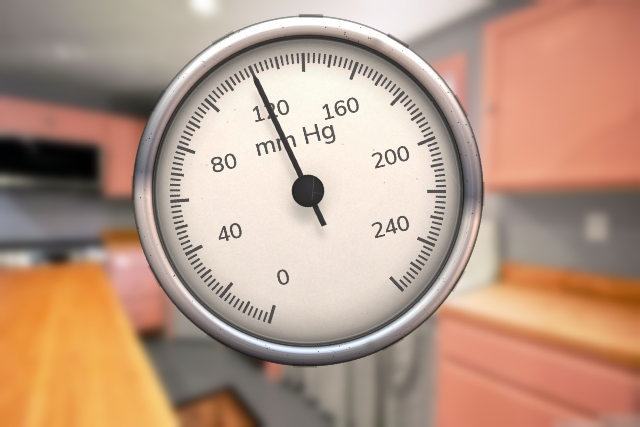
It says {"value": 120, "unit": "mmHg"}
